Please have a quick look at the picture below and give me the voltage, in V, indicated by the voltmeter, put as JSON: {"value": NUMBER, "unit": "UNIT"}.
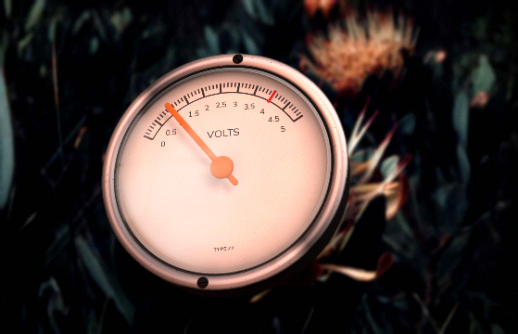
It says {"value": 1, "unit": "V"}
